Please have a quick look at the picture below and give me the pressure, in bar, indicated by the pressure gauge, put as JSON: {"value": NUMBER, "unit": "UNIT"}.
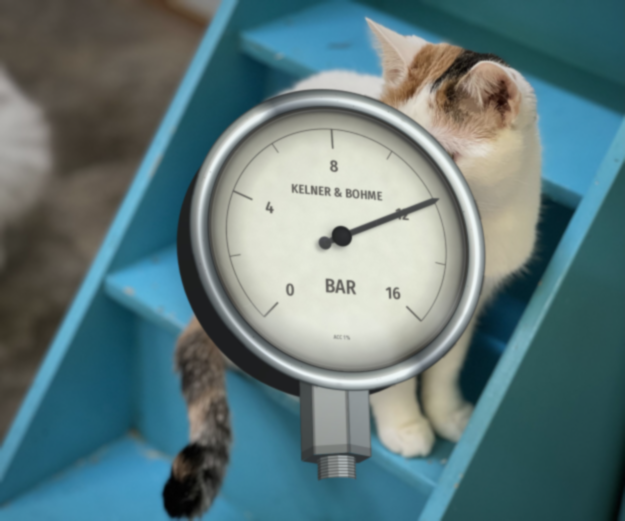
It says {"value": 12, "unit": "bar"}
